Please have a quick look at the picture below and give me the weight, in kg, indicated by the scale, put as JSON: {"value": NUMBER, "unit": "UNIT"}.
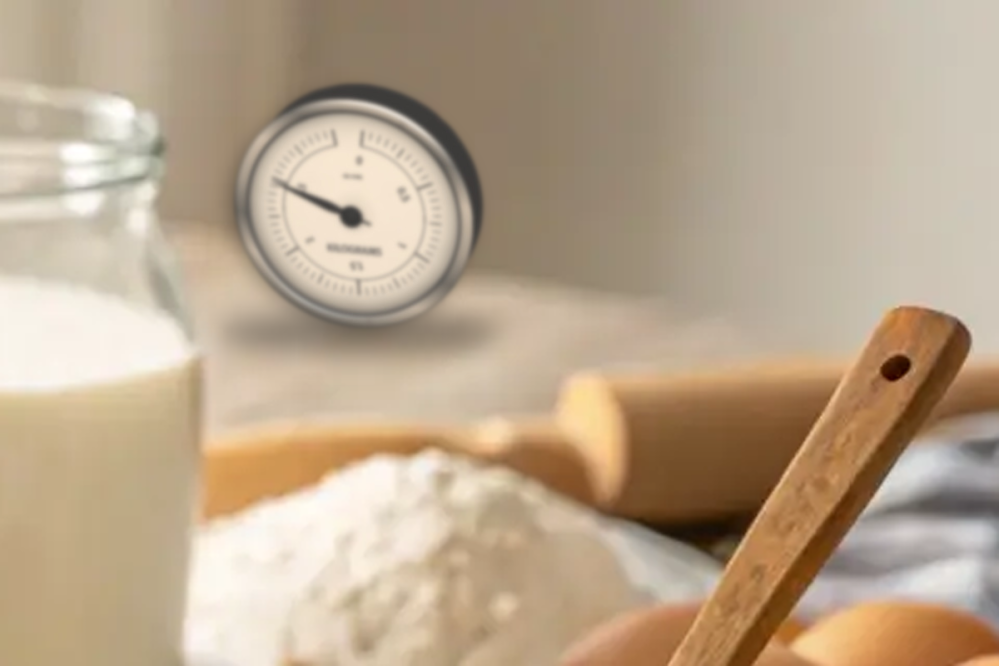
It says {"value": 2.5, "unit": "kg"}
